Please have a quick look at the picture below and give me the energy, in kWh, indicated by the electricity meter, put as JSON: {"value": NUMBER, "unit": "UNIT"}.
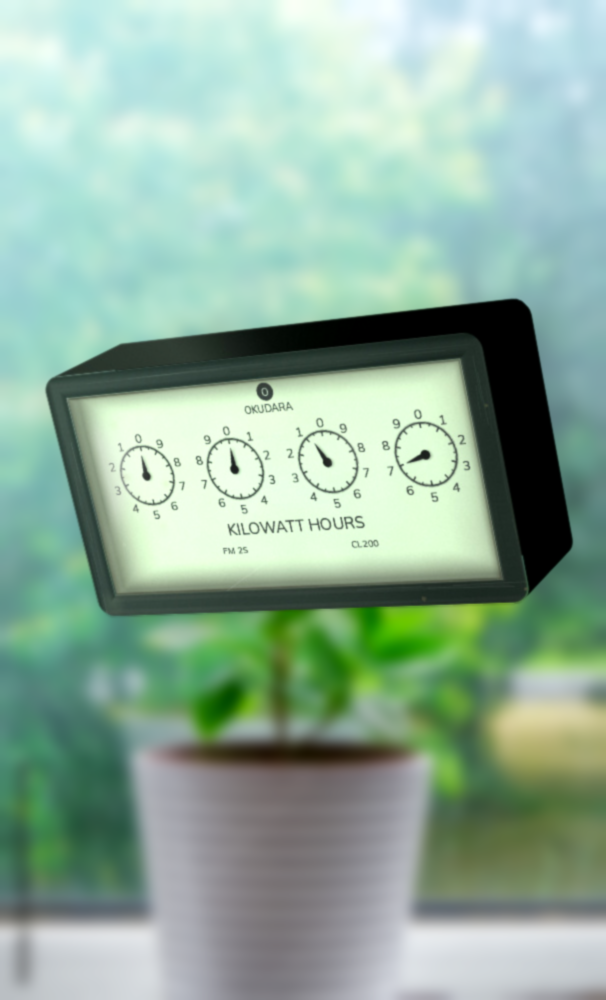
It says {"value": 7, "unit": "kWh"}
